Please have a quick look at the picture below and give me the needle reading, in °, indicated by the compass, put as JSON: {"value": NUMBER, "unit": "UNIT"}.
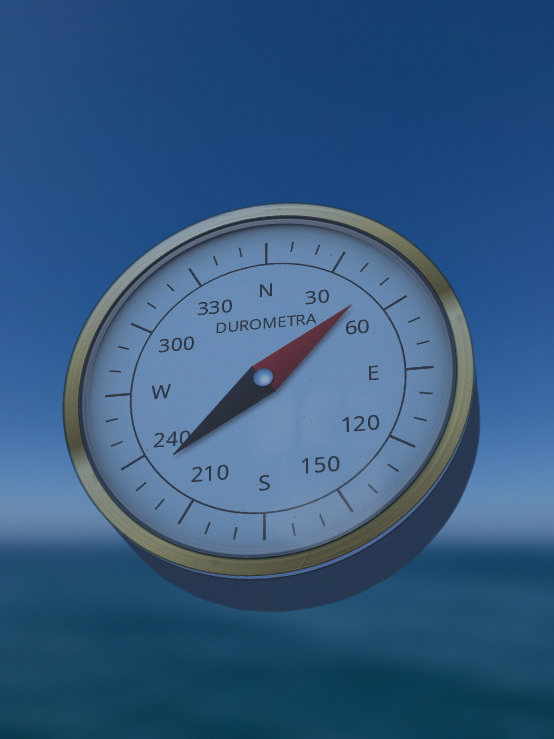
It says {"value": 50, "unit": "°"}
